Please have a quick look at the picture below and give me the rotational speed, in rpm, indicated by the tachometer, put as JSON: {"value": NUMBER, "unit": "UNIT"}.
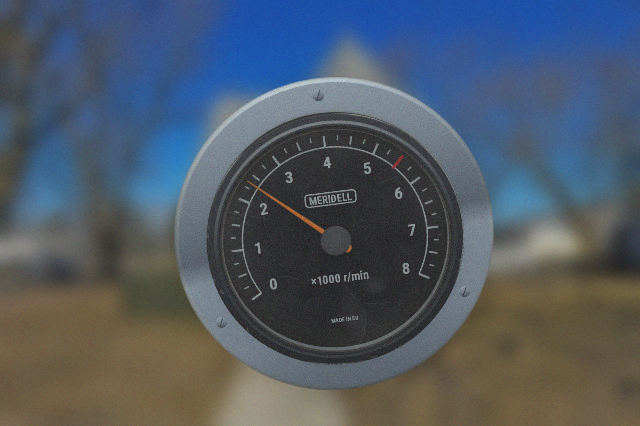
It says {"value": 2375, "unit": "rpm"}
